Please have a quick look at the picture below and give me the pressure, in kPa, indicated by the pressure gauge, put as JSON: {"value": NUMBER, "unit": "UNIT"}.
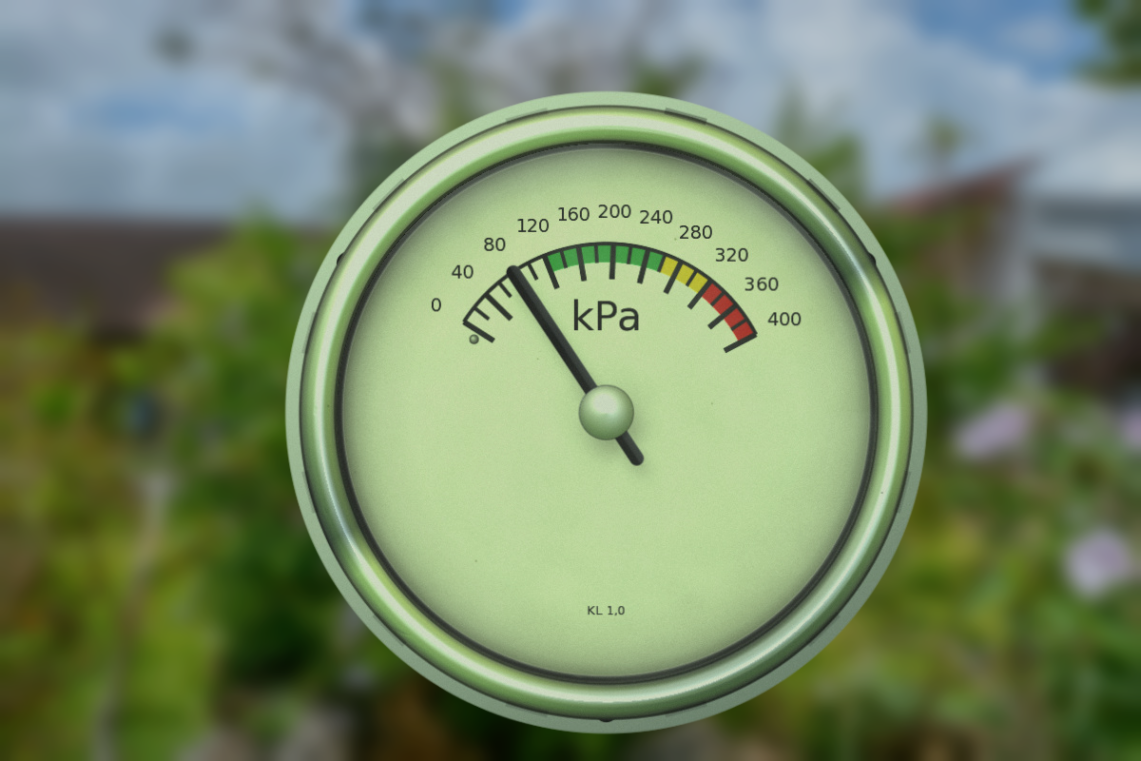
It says {"value": 80, "unit": "kPa"}
